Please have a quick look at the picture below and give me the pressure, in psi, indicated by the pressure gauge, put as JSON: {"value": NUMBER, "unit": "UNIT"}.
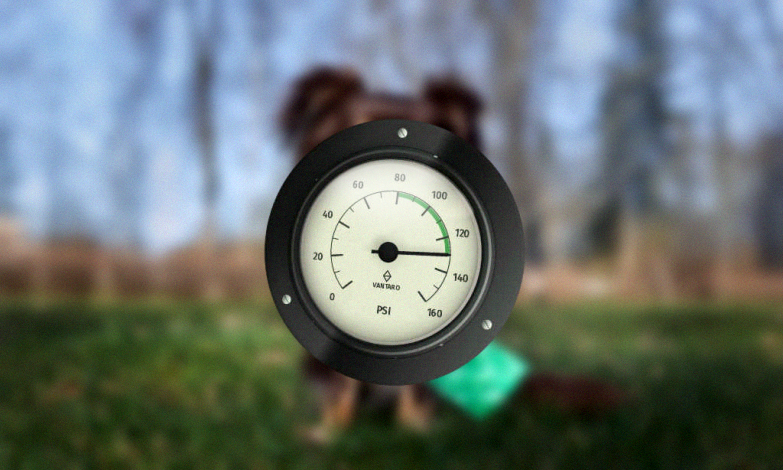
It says {"value": 130, "unit": "psi"}
